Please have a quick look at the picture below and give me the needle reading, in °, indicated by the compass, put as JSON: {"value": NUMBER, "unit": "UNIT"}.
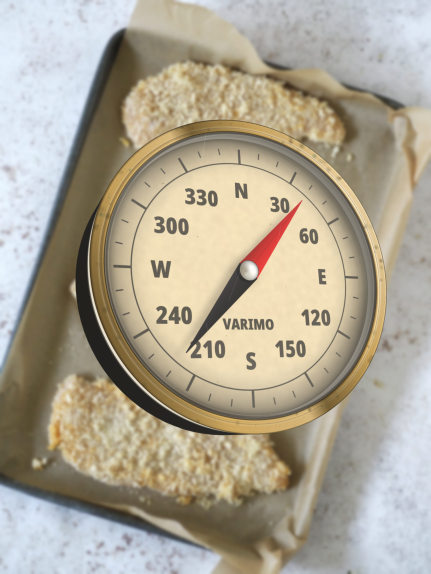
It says {"value": 40, "unit": "°"}
